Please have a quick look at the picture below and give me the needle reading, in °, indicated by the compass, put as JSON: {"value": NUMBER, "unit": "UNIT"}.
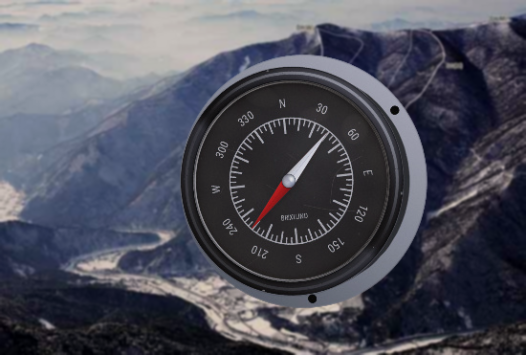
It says {"value": 225, "unit": "°"}
